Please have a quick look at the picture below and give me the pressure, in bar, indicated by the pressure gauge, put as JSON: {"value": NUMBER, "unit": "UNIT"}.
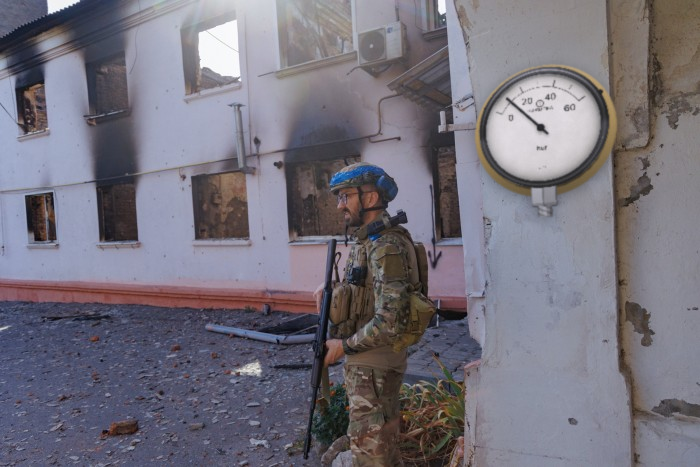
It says {"value": 10, "unit": "bar"}
